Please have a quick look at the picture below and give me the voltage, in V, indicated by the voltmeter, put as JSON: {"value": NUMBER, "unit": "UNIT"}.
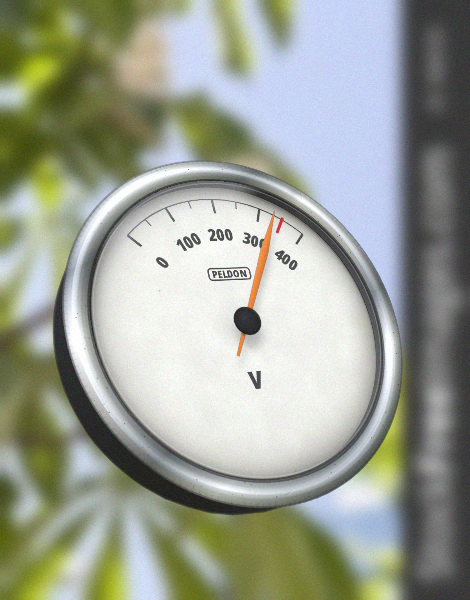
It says {"value": 325, "unit": "V"}
